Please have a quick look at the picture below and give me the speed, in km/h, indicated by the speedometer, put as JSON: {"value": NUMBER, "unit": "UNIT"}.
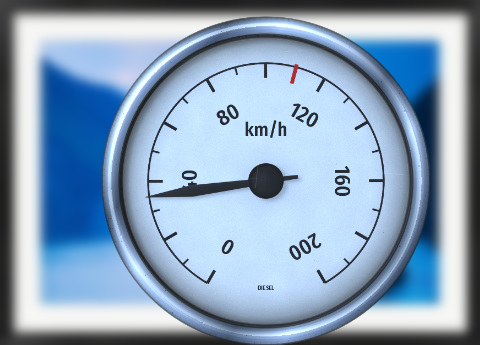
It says {"value": 35, "unit": "km/h"}
